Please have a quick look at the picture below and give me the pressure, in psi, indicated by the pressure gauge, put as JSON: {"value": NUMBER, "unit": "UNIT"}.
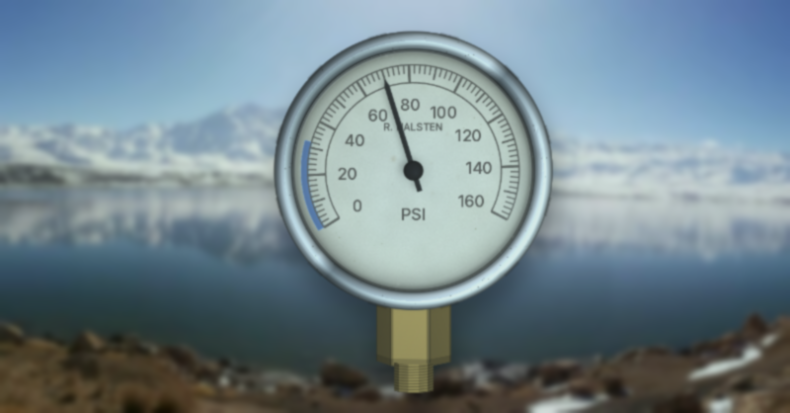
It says {"value": 70, "unit": "psi"}
